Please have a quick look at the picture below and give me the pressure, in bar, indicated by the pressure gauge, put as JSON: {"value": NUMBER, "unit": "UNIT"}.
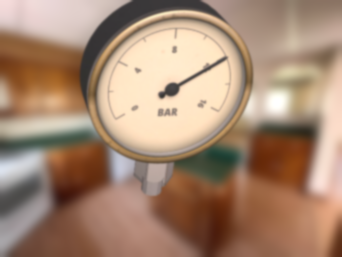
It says {"value": 12, "unit": "bar"}
